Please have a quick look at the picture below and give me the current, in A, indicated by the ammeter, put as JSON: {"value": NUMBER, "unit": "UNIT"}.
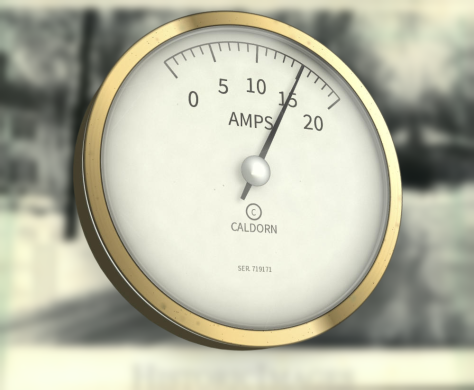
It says {"value": 15, "unit": "A"}
